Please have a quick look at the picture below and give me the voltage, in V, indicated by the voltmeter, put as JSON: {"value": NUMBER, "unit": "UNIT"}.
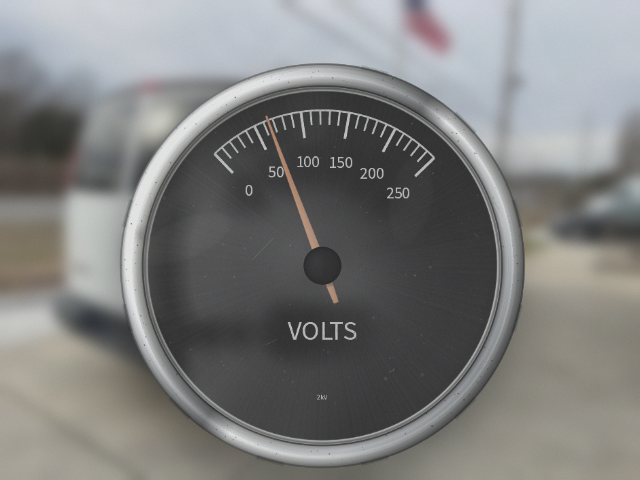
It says {"value": 65, "unit": "V"}
